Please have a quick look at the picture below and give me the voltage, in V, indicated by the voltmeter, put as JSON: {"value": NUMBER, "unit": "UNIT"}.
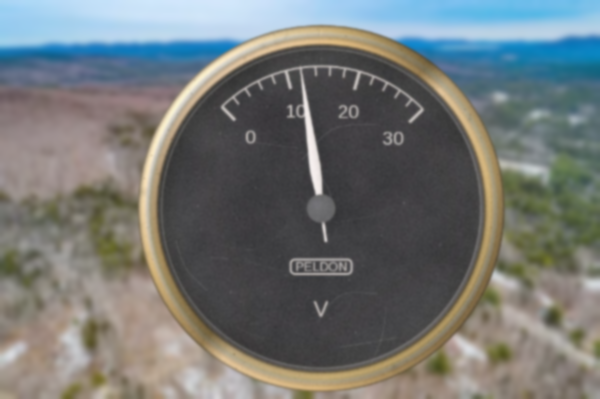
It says {"value": 12, "unit": "V"}
